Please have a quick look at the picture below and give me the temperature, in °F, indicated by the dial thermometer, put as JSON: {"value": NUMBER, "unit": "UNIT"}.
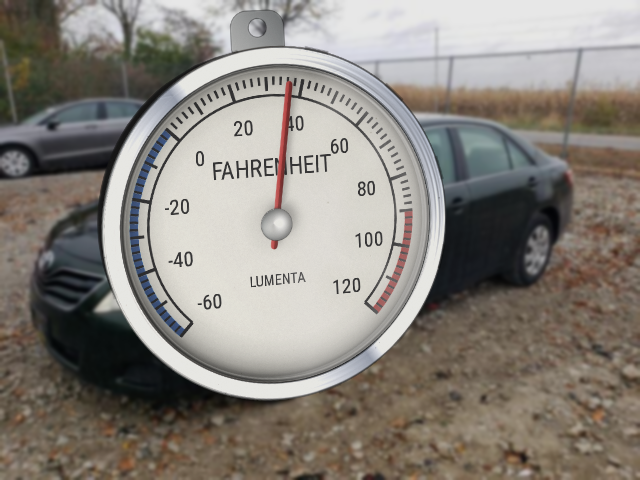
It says {"value": 36, "unit": "°F"}
